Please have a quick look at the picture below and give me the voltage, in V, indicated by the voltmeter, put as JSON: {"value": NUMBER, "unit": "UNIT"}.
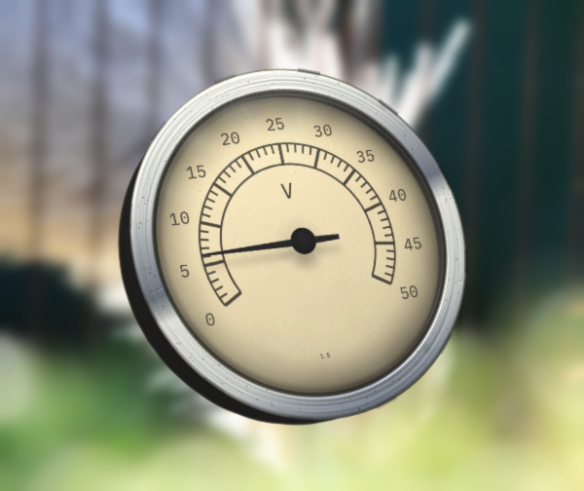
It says {"value": 6, "unit": "V"}
